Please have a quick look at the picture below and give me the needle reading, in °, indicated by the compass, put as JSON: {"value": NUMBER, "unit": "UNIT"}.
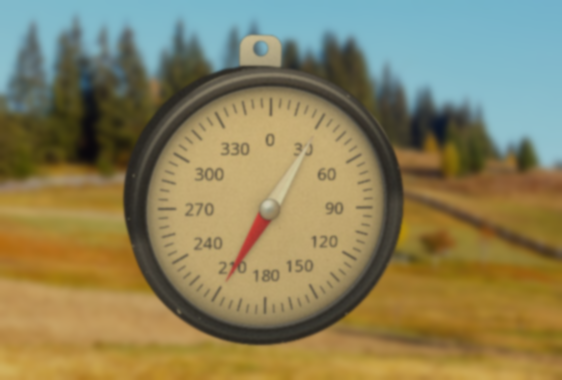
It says {"value": 210, "unit": "°"}
